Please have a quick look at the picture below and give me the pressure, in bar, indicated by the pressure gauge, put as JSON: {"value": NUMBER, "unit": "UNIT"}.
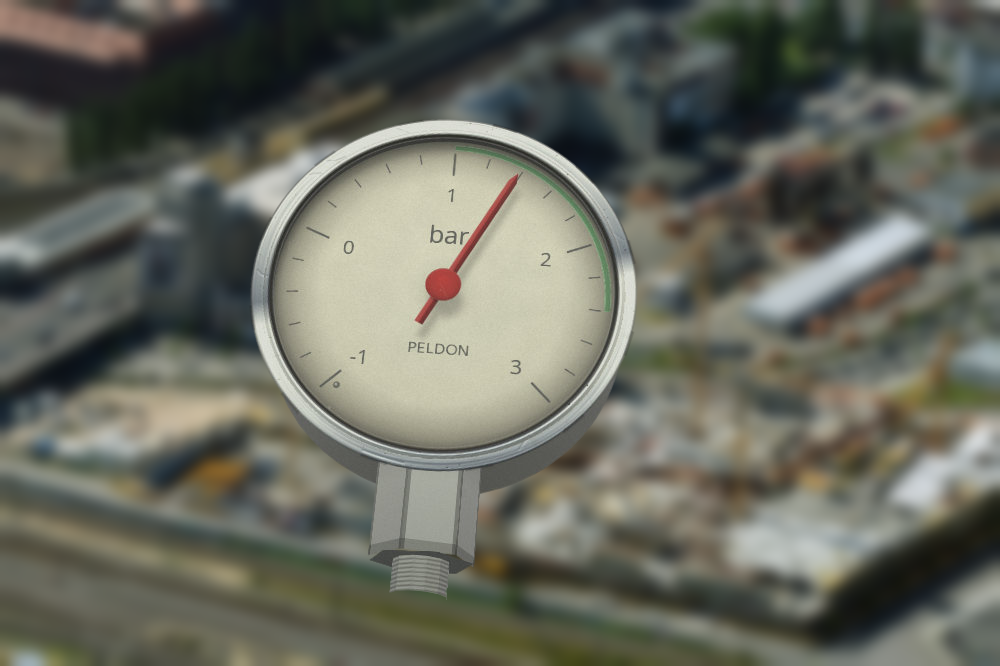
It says {"value": 1.4, "unit": "bar"}
